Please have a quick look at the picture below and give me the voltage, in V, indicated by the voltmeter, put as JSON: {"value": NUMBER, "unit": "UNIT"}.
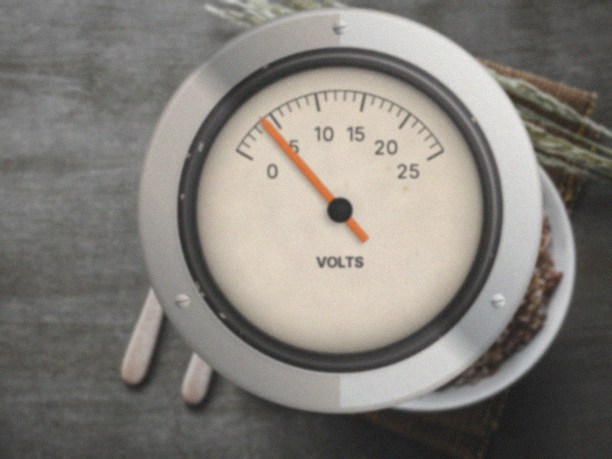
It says {"value": 4, "unit": "V"}
